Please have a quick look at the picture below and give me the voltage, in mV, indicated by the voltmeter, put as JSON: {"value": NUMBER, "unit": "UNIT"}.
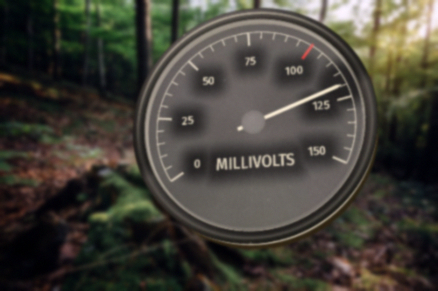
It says {"value": 120, "unit": "mV"}
